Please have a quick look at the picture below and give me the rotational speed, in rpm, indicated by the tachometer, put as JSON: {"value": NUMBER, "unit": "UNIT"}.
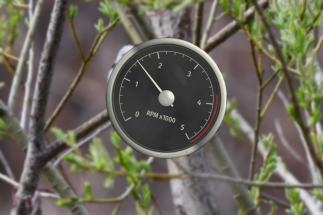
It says {"value": 1500, "unit": "rpm"}
